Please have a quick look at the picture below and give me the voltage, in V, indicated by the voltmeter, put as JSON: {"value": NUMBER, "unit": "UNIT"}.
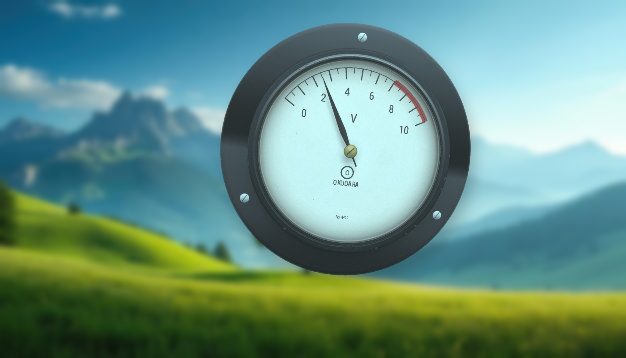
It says {"value": 2.5, "unit": "V"}
